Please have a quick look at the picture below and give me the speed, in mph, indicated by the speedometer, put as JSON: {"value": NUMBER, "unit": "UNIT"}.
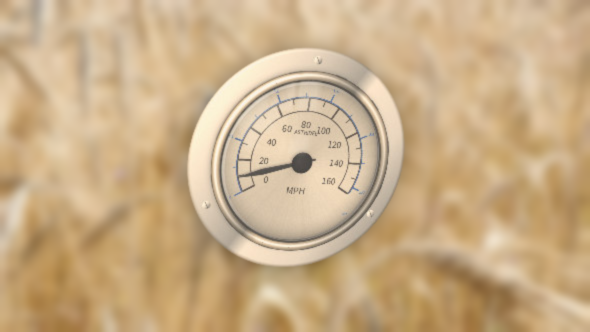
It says {"value": 10, "unit": "mph"}
